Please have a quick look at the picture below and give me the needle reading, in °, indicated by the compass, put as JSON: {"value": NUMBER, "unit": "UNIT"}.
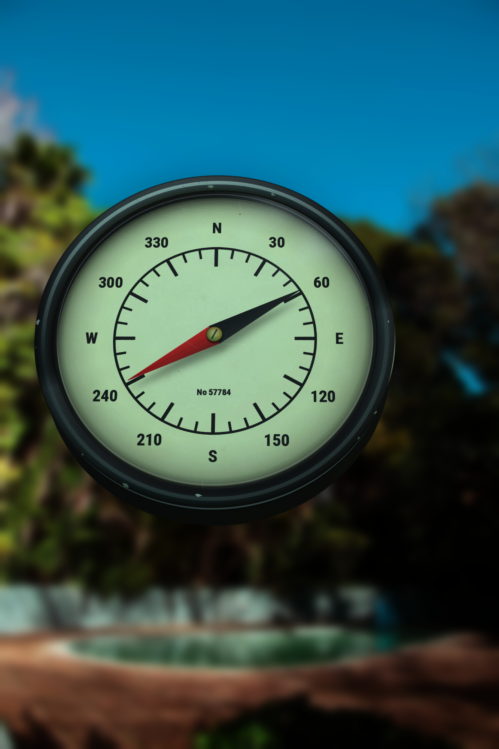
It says {"value": 240, "unit": "°"}
